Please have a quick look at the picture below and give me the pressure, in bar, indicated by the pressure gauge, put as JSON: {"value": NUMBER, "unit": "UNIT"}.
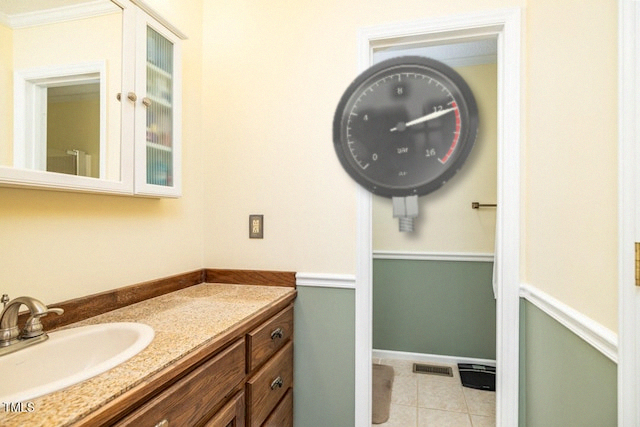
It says {"value": 12.5, "unit": "bar"}
